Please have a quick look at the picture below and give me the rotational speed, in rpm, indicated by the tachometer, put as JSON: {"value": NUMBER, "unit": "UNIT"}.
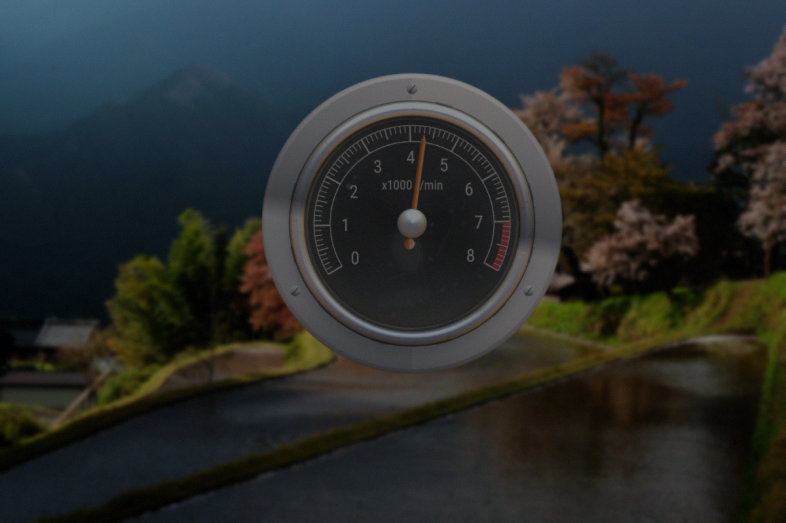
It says {"value": 4300, "unit": "rpm"}
